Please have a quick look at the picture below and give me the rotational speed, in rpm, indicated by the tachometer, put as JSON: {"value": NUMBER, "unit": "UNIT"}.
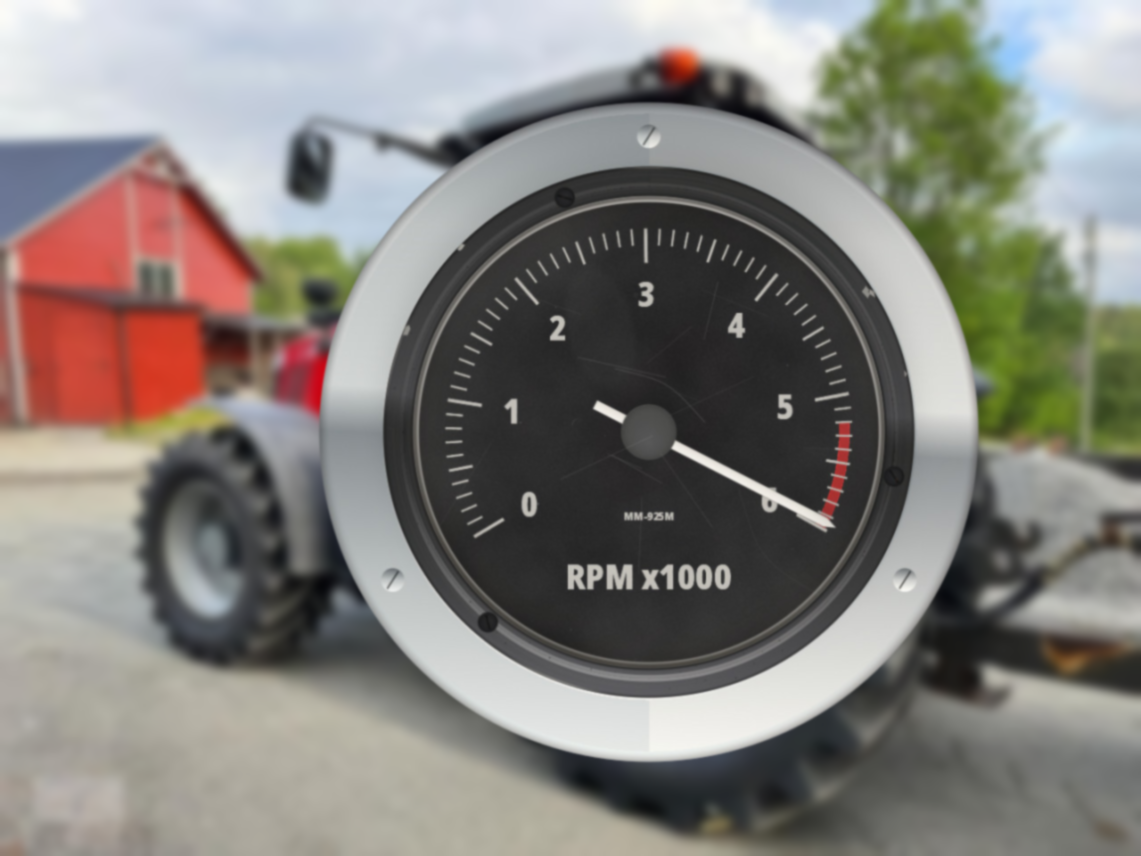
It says {"value": 5950, "unit": "rpm"}
